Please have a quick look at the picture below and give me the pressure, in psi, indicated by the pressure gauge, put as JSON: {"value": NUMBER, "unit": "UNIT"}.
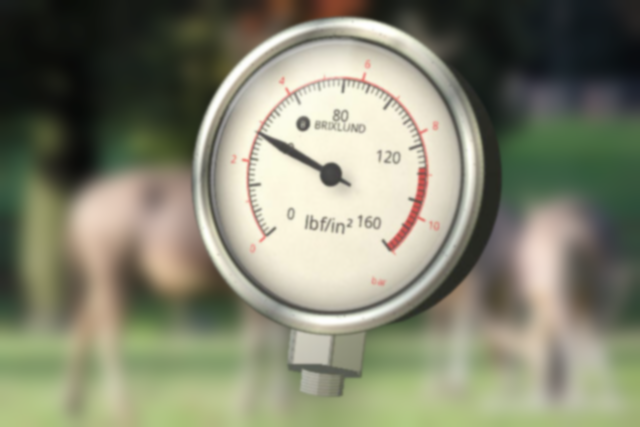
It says {"value": 40, "unit": "psi"}
